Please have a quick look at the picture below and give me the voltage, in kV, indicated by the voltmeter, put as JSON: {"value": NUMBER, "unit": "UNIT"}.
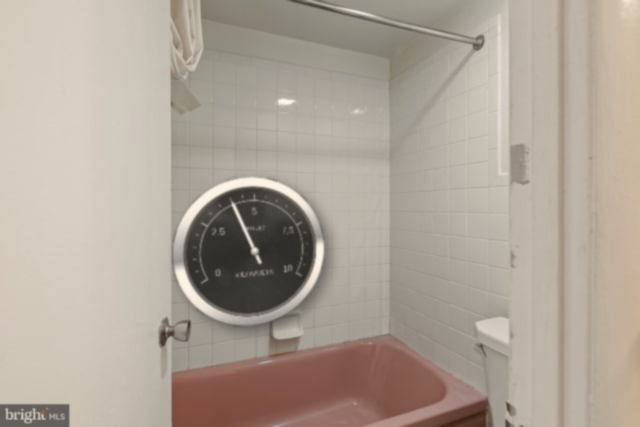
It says {"value": 4, "unit": "kV"}
